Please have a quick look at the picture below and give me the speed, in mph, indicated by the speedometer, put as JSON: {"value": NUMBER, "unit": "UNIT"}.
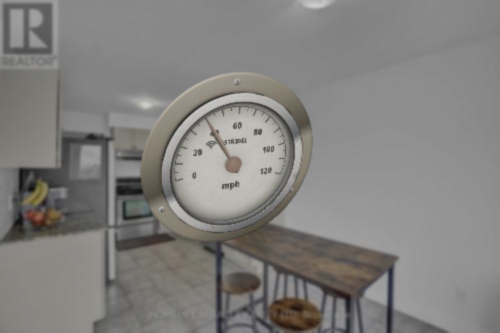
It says {"value": 40, "unit": "mph"}
